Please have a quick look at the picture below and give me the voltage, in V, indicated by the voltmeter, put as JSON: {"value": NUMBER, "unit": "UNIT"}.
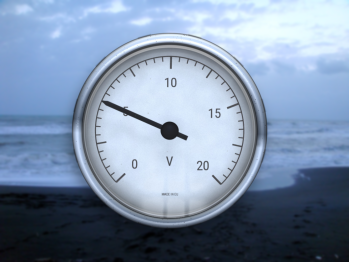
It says {"value": 5, "unit": "V"}
